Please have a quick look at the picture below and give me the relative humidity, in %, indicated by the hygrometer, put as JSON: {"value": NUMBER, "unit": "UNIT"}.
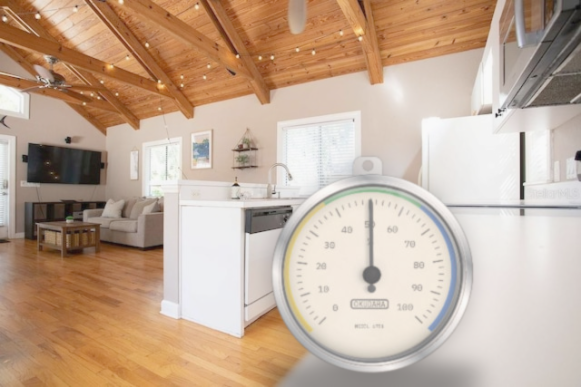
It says {"value": 50, "unit": "%"}
